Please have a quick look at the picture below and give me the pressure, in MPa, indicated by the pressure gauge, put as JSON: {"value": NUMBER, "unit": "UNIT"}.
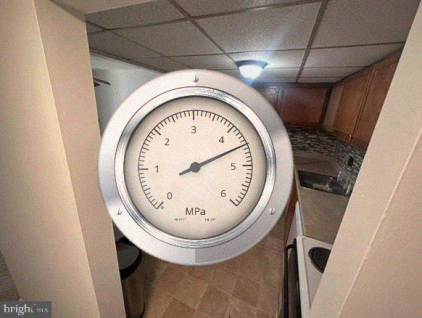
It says {"value": 4.5, "unit": "MPa"}
